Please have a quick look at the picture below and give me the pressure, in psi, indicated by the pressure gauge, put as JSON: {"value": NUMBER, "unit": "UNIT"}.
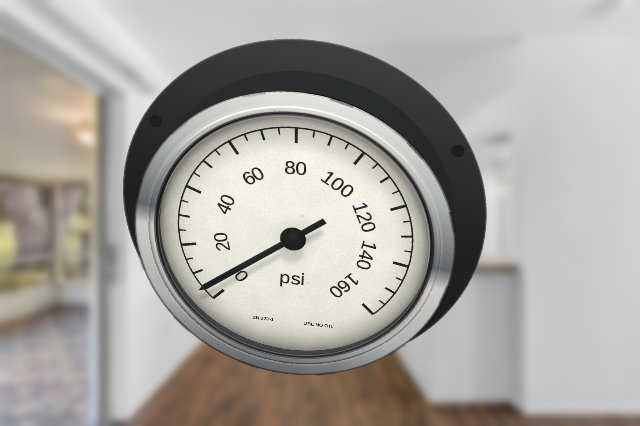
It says {"value": 5, "unit": "psi"}
